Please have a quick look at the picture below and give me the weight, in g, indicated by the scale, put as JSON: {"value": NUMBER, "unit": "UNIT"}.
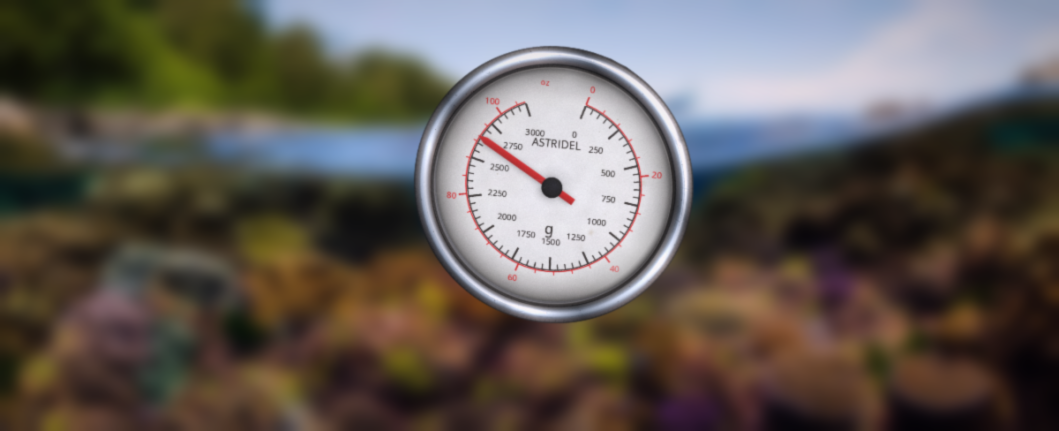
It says {"value": 2650, "unit": "g"}
